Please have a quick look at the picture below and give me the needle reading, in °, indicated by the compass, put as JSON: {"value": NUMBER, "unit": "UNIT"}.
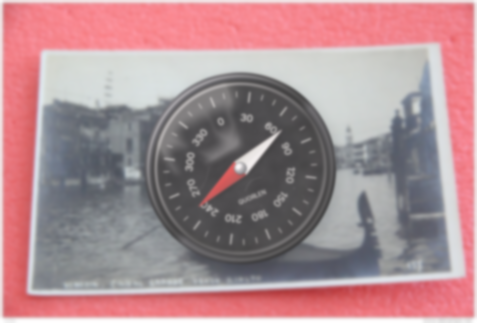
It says {"value": 250, "unit": "°"}
